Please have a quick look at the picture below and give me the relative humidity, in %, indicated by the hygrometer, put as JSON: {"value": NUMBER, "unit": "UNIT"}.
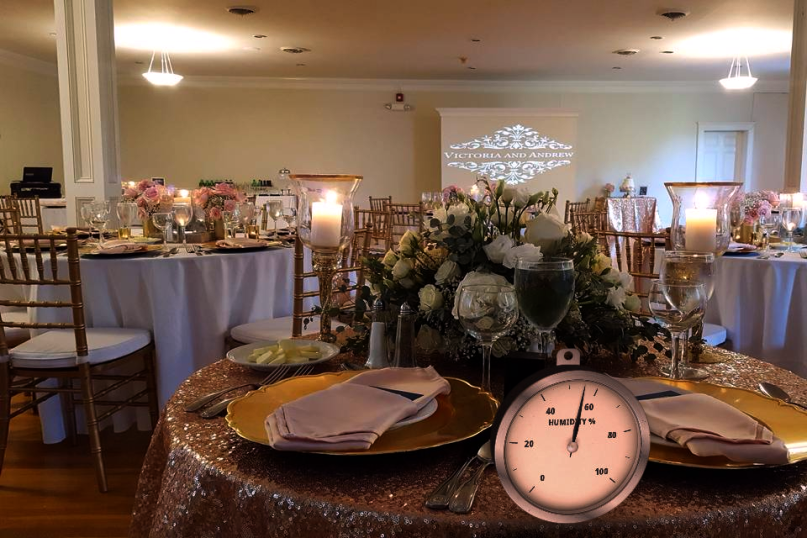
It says {"value": 55, "unit": "%"}
